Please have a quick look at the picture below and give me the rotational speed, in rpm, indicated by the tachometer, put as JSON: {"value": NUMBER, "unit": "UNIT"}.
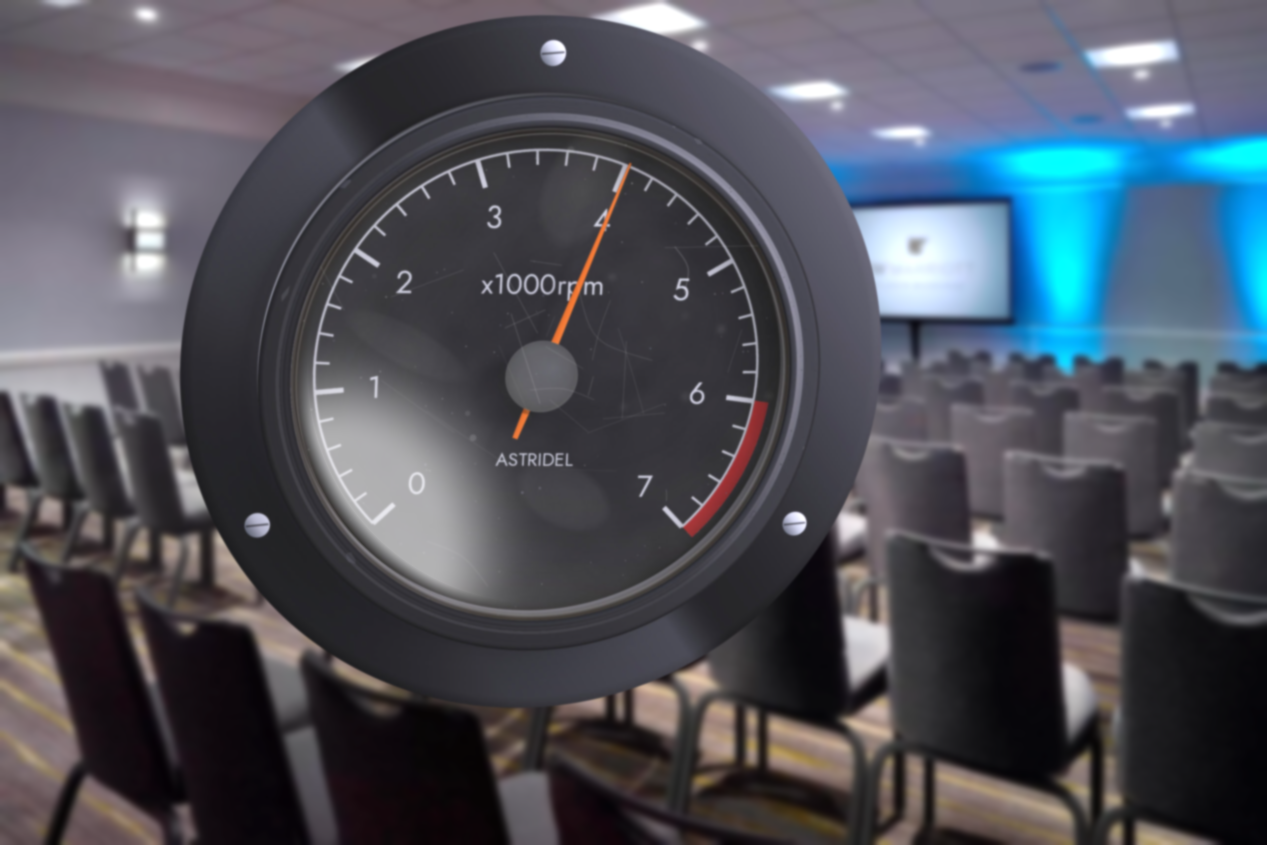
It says {"value": 4000, "unit": "rpm"}
